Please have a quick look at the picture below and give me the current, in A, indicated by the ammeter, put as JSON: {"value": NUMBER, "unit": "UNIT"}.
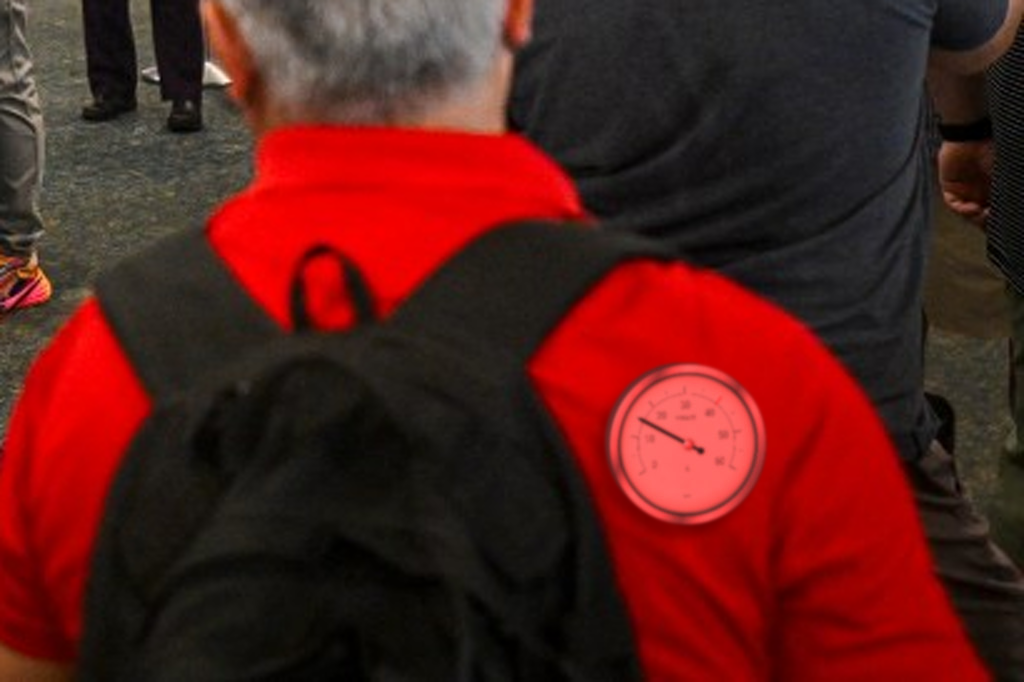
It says {"value": 15, "unit": "A"}
